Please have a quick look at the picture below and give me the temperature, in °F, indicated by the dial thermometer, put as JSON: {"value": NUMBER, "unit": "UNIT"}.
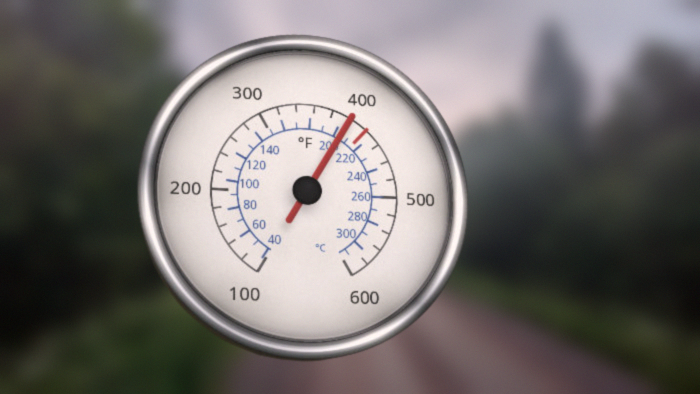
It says {"value": 400, "unit": "°F"}
